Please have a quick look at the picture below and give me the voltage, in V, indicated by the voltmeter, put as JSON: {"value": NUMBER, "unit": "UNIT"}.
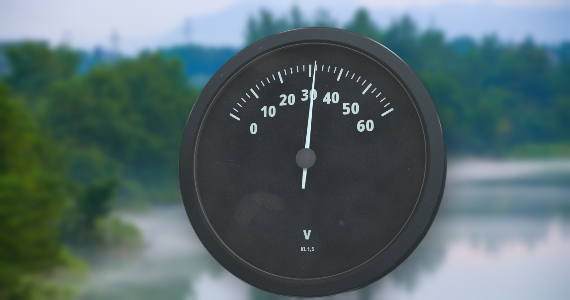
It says {"value": 32, "unit": "V"}
